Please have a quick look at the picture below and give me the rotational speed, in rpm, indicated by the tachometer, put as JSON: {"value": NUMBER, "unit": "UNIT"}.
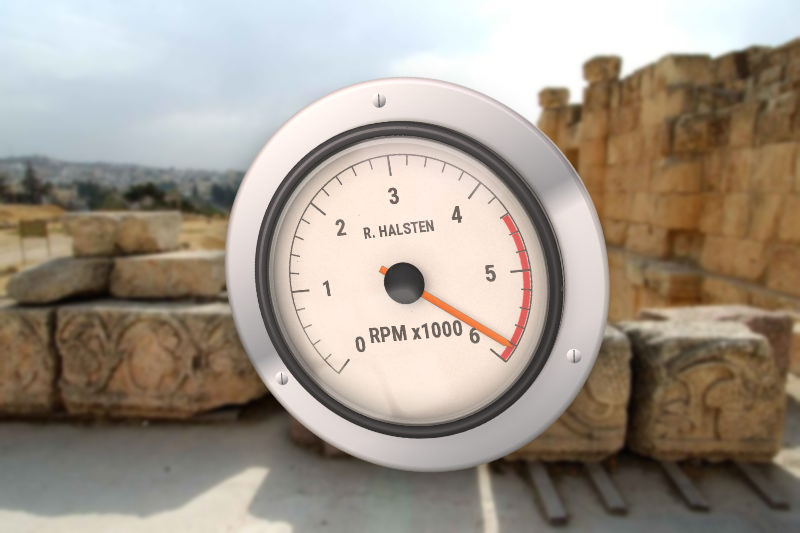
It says {"value": 5800, "unit": "rpm"}
